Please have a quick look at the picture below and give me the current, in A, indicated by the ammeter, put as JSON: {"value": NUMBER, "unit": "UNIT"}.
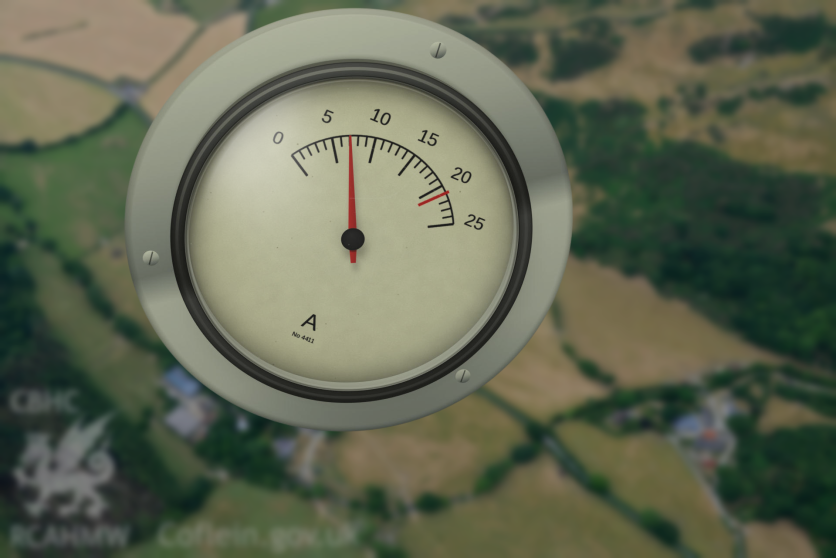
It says {"value": 7, "unit": "A"}
